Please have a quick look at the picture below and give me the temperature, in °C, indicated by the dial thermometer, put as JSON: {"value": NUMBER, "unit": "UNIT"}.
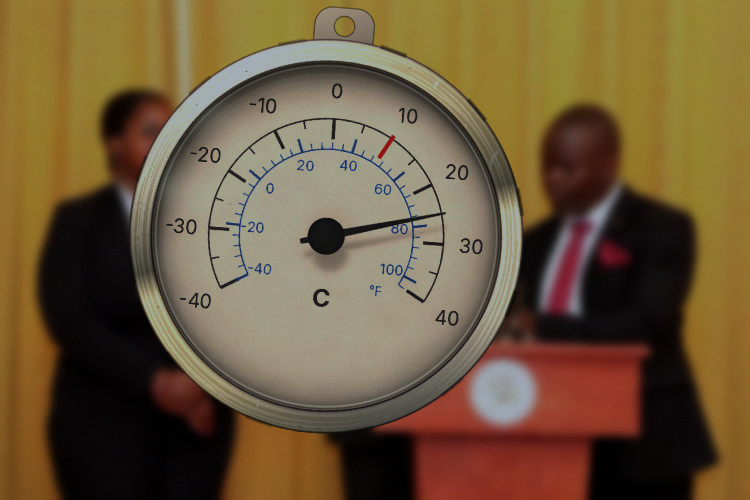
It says {"value": 25, "unit": "°C"}
